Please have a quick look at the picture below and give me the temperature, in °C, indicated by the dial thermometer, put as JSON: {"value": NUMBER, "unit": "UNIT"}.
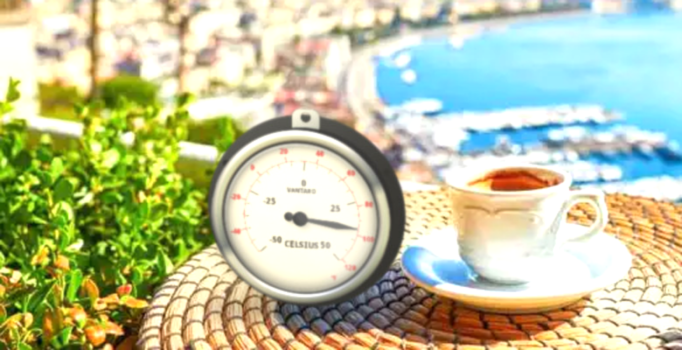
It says {"value": 35, "unit": "°C"}
